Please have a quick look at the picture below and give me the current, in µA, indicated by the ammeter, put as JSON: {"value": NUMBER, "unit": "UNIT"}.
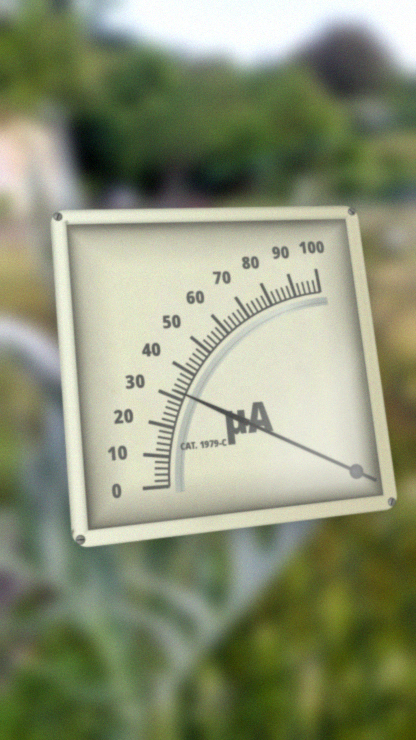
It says {"value": 32, "unit": "µA"}
